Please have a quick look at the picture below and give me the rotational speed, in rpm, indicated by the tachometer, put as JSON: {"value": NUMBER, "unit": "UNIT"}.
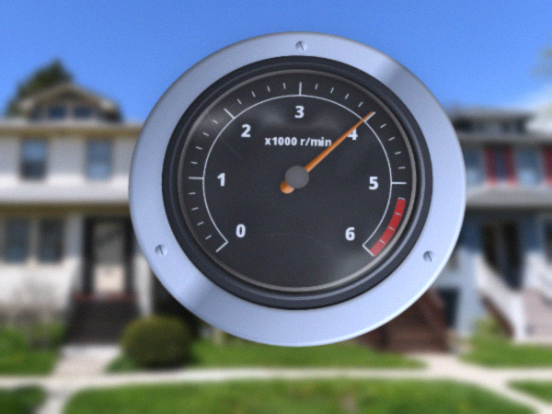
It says {"value": 4000, "unit": "rpm"}
